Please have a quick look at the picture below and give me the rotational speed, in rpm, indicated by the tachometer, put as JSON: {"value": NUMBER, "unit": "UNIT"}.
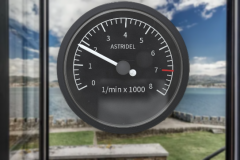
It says {"value": 1800, "unit": "rpm"}
